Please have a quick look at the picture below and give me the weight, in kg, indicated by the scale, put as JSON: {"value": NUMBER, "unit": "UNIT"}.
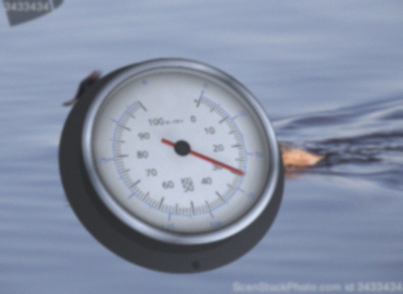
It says {"value": 30, "unit": "kg"}
